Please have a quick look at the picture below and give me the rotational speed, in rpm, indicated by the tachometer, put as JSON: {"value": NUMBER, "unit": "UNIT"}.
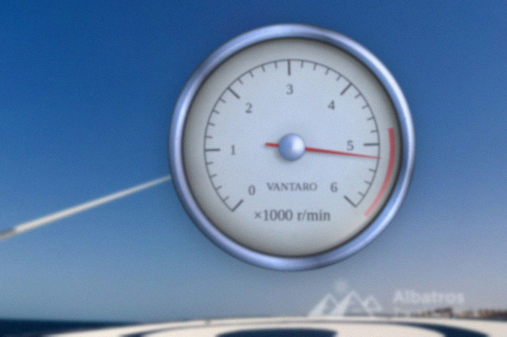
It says {"value": 5200, "unit": "rpm"}
